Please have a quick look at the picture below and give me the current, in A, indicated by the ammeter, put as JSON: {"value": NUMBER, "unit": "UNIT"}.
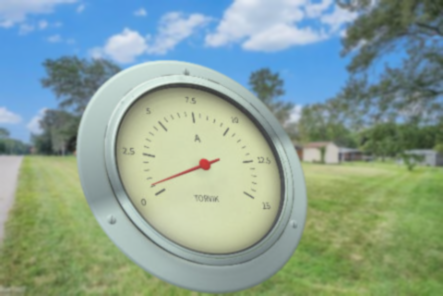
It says {"value": 0.5, "unit": "A"}
